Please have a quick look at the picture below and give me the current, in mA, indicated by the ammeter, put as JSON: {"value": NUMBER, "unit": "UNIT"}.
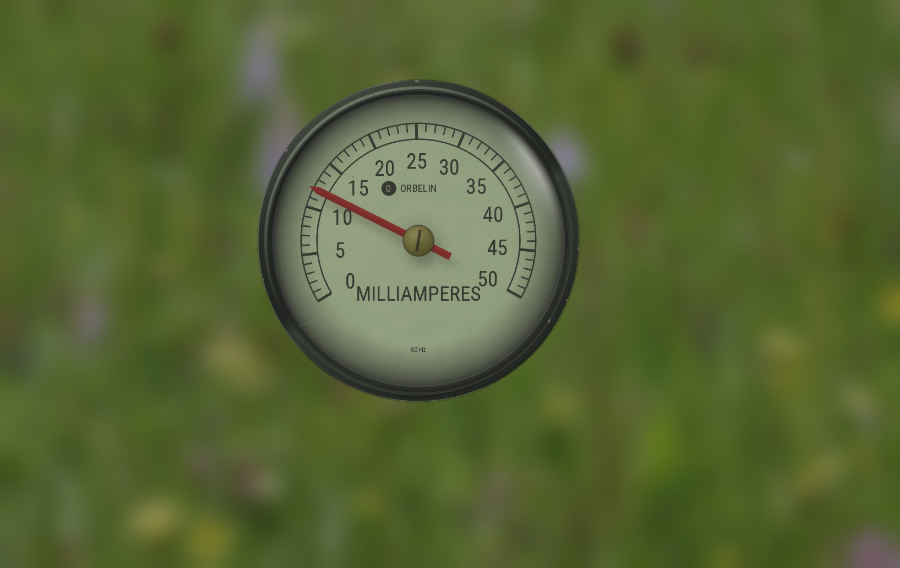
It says {"value": 12, "unit": "mA"}
